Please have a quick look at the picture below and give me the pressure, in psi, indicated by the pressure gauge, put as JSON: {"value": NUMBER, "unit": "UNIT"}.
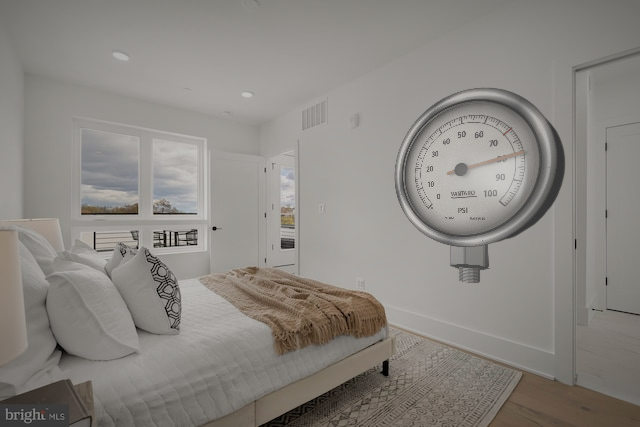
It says {"value": 80, "unit": "psi"}
